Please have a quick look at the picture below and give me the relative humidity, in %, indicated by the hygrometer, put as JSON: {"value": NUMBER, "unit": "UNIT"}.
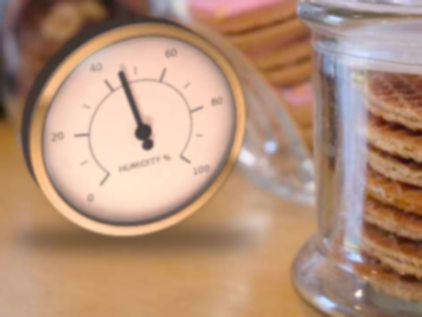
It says {"value": 45, "unit": "%"}
